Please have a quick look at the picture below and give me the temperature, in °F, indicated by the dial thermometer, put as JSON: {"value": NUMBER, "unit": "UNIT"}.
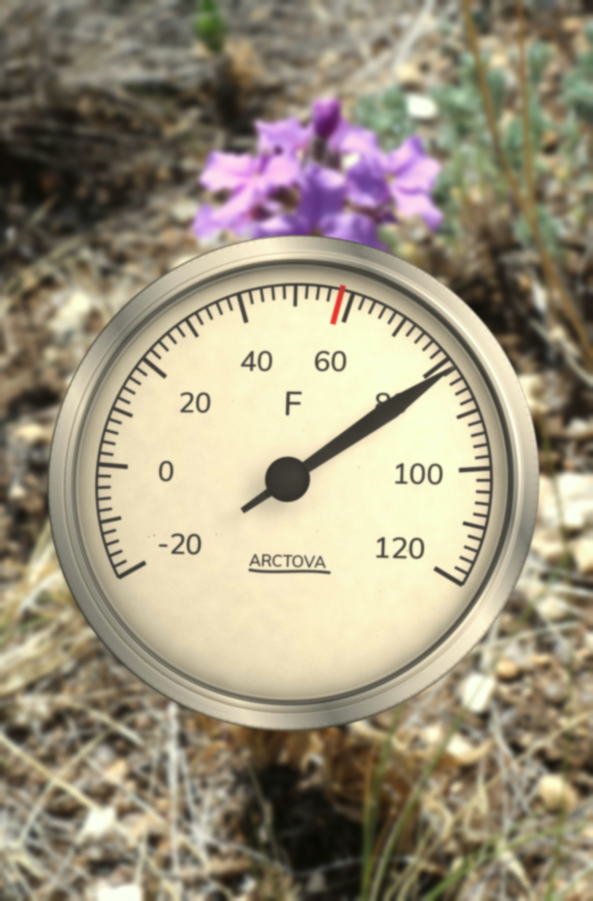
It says {"value": 82, "unit": "°F"}
